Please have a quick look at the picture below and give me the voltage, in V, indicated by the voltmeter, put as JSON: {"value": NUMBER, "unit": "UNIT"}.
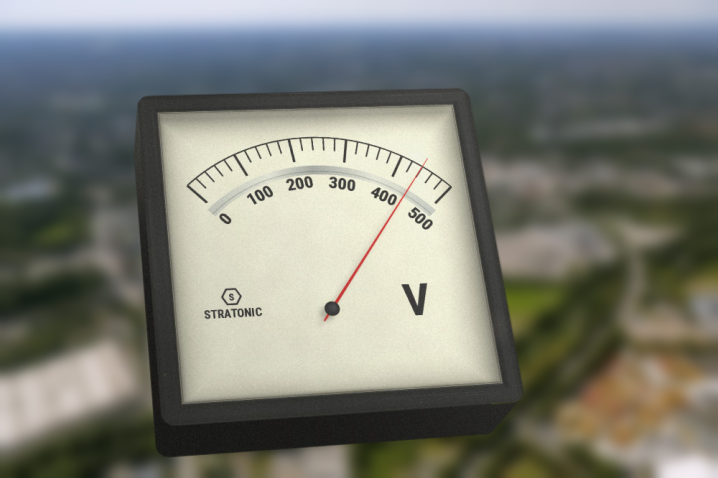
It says {"value": 440, "unit": "V"}
